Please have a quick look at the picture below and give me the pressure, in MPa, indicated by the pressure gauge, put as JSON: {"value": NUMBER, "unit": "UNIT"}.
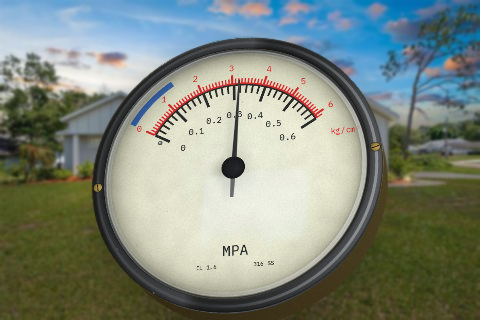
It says {"value": 0.32, "unit": "MPa"}
